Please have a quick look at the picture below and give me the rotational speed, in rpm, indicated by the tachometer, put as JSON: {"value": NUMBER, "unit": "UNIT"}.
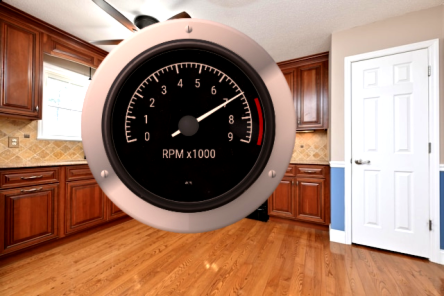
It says {"value": 7000, "unit": "rpm"}
